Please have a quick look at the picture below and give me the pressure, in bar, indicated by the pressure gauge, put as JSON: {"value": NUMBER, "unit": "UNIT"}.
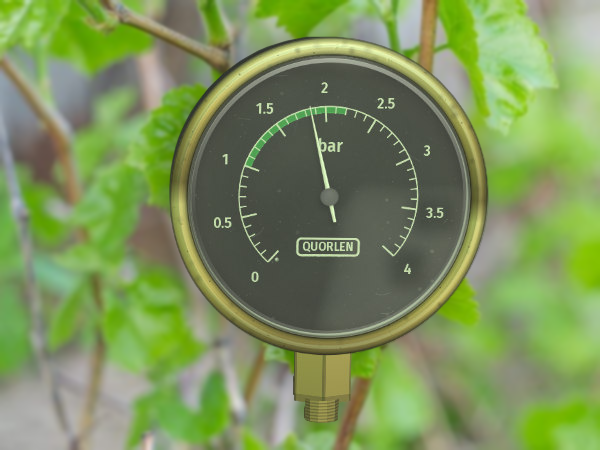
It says {"value": 1.85, "unit": "bar"}
